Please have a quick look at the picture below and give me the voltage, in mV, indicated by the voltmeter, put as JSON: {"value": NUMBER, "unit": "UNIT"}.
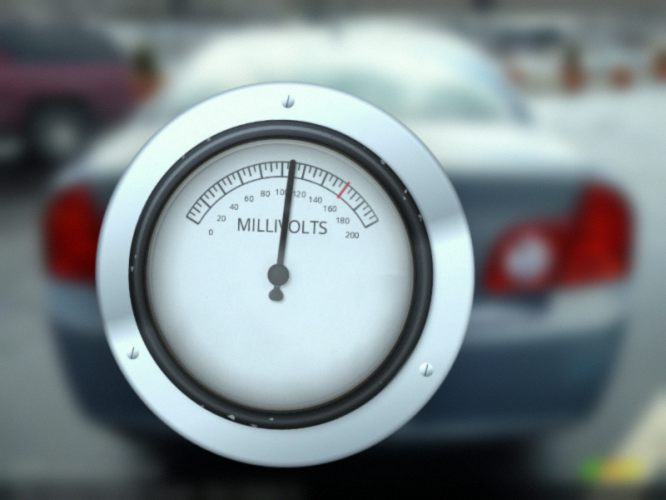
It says {"value": 110, "unit": "mV"}
